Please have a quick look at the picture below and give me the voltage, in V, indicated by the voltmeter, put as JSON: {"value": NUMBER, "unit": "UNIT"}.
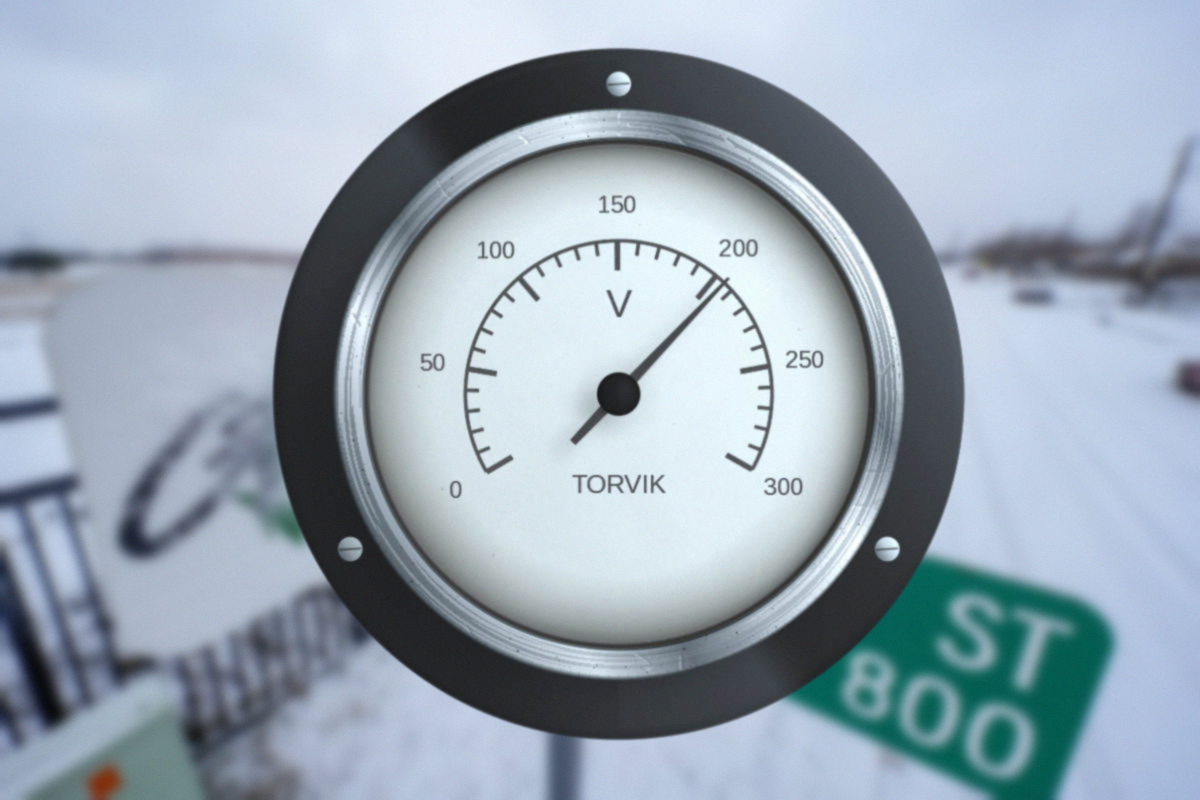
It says {"value": 205, "unit": "V"}
